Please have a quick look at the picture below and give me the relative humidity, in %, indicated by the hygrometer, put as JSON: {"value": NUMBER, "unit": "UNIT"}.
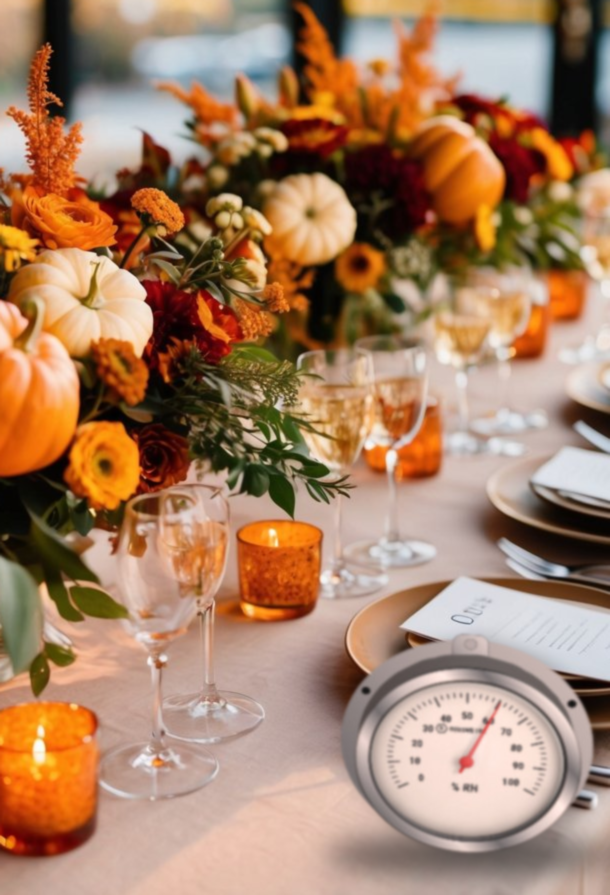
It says {"value": 60, "unit": "%"}
